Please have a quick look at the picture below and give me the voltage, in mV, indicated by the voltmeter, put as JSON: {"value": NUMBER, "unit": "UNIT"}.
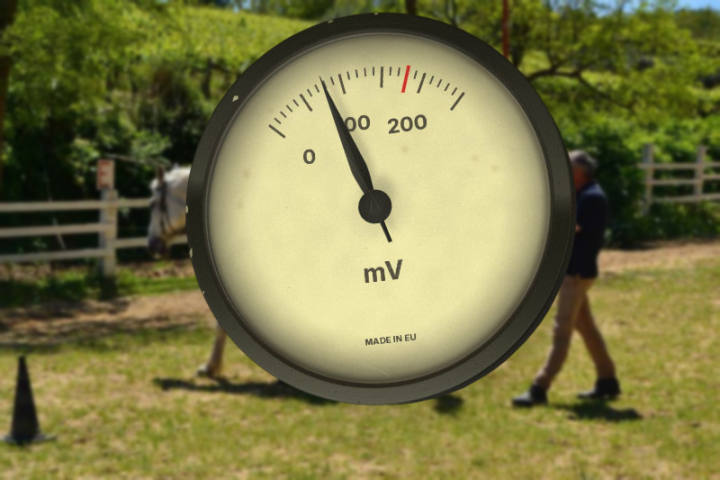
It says {"value": 80, "unit": "mV"}
